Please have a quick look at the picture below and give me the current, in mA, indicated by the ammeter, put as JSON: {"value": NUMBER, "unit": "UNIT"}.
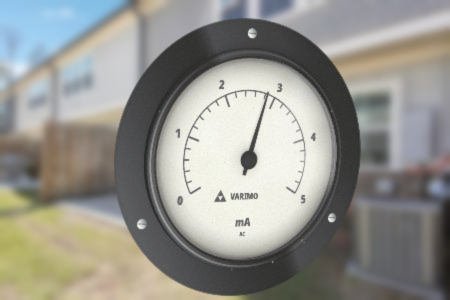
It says {"value": 2.8, "unit": "mA"}
